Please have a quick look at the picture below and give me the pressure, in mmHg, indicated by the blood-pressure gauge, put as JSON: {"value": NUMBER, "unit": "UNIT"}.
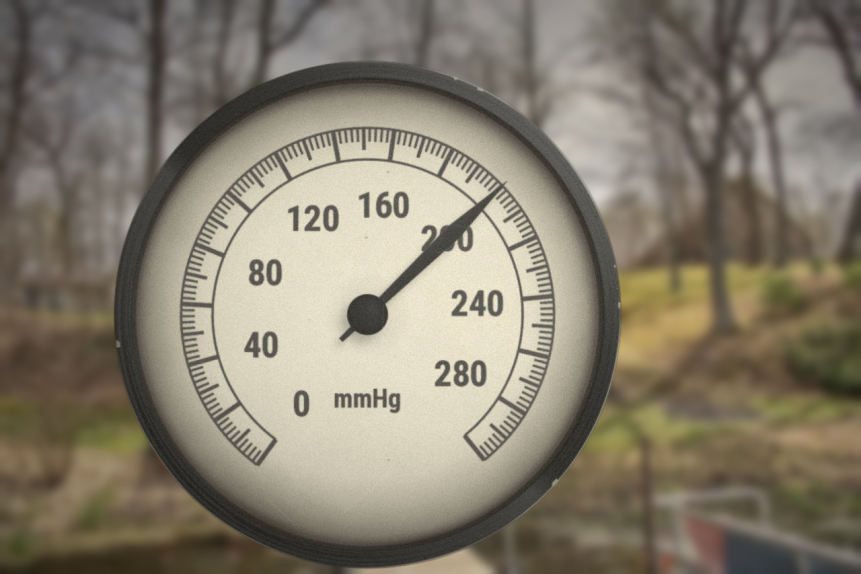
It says {"value": 200, "unit": "mmHg"}
